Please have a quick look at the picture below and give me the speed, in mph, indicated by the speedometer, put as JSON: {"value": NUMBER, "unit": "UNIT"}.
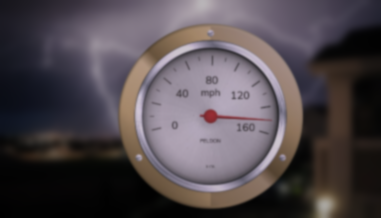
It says {"value": 150, "unit": "mph"}
